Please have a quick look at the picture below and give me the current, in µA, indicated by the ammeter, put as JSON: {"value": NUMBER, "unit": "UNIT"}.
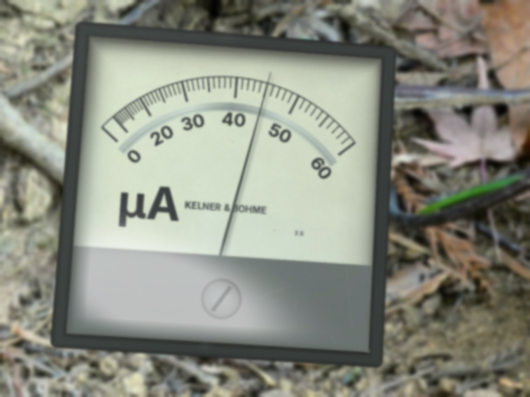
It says {"value": 45, "unit": "µA"}
